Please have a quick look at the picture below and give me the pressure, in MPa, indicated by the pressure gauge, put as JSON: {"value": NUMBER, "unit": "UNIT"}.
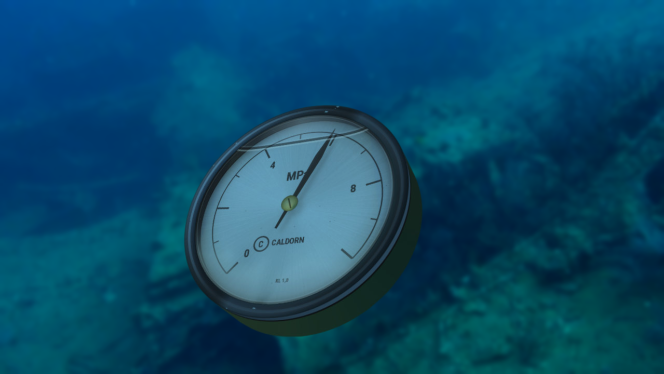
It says {"value": 6, "unit": "MPa"}
